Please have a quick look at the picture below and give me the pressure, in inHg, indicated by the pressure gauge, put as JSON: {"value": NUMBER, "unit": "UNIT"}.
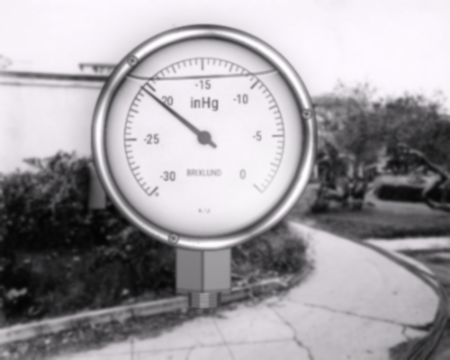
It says {"value": -20.5, "unit": "inHg"}
